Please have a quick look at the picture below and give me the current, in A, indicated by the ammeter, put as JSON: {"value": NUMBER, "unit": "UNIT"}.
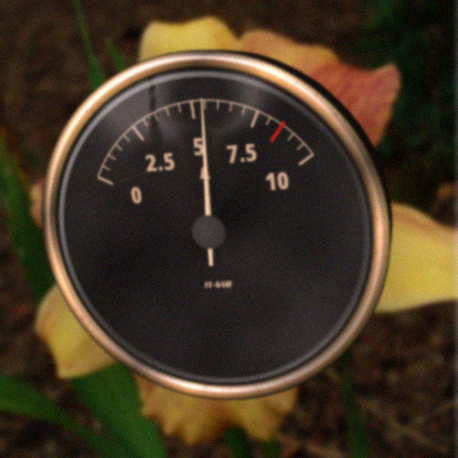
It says {"value": 5.5, "unit": "A"}
